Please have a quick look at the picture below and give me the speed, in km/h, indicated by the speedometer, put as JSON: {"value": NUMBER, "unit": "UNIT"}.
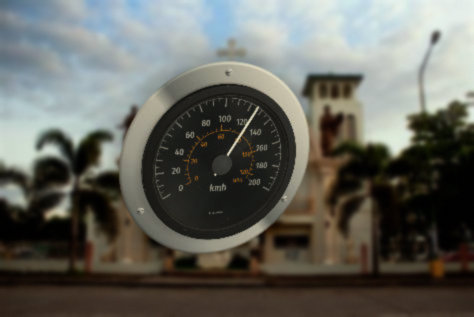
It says {"value": 125, "unit": "km/h"}
